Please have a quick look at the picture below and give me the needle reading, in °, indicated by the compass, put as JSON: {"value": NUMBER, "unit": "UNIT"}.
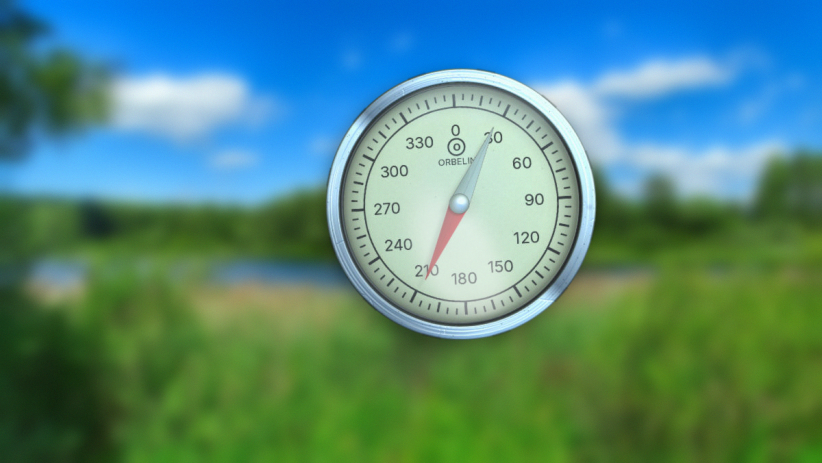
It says {"value": 207.5, "unit": "°"}
